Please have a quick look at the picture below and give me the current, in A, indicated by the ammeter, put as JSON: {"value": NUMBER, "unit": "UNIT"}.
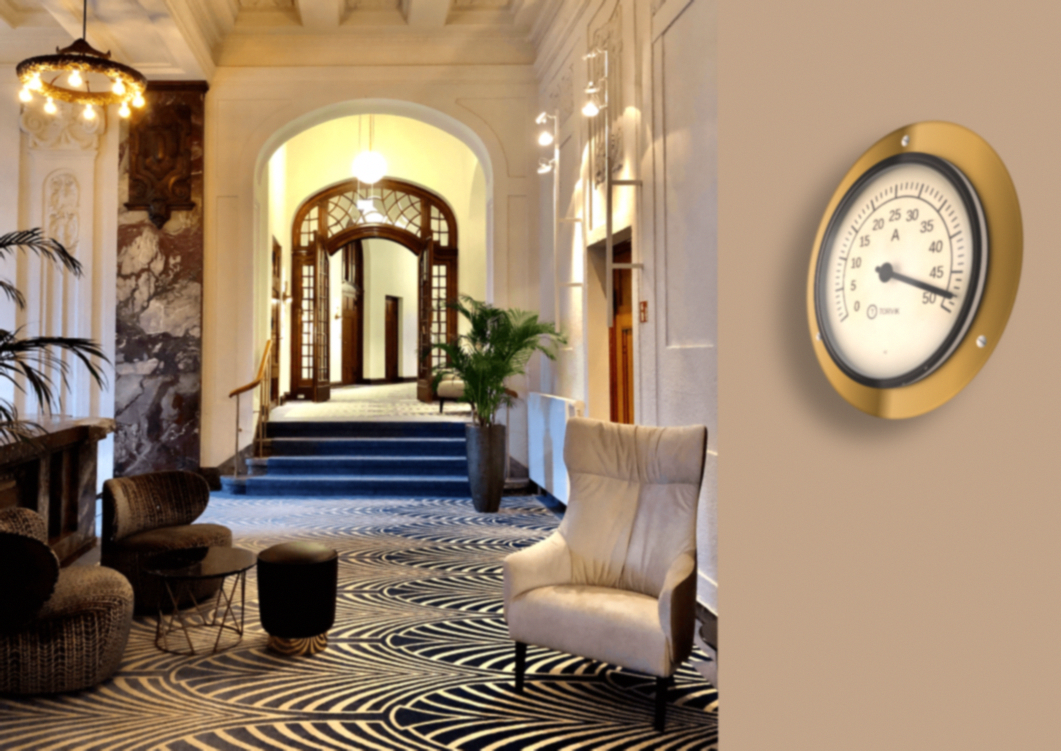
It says {"value": 48, "unit": "A"}
